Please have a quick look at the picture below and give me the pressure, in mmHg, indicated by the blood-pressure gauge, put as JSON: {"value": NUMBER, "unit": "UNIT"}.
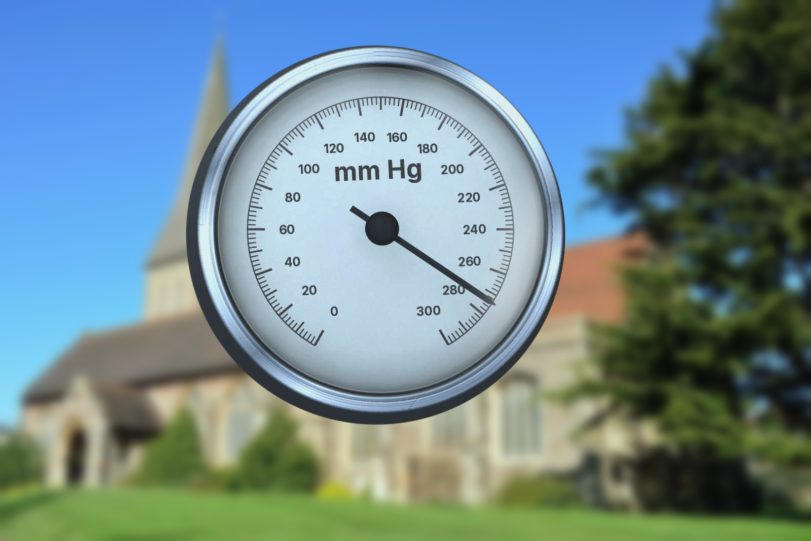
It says {"value": 274, "unit": "mmHg"}
